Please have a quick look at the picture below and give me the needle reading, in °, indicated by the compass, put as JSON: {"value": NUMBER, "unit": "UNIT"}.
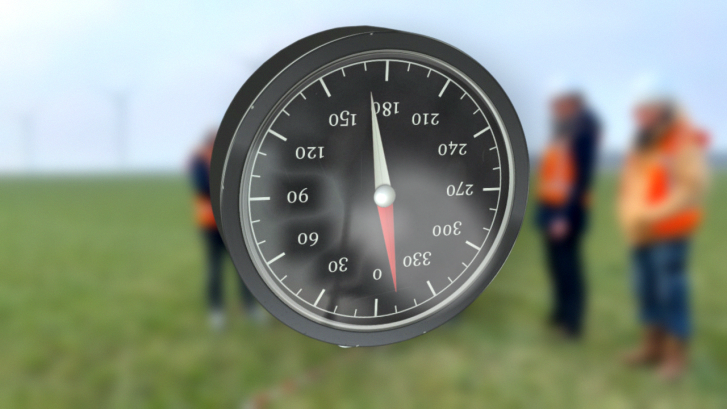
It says {"value": 350, "unit": "°"}
